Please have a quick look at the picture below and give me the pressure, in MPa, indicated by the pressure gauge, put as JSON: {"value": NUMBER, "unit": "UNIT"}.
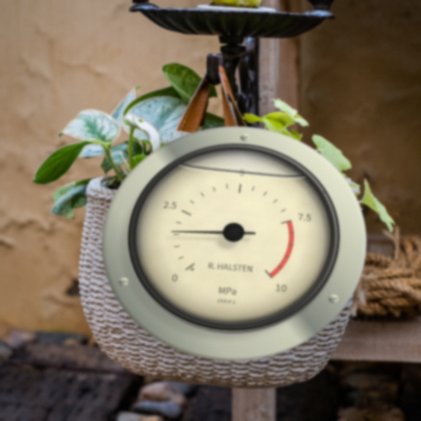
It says {"value": 1.5, "unit": "MPa"}
